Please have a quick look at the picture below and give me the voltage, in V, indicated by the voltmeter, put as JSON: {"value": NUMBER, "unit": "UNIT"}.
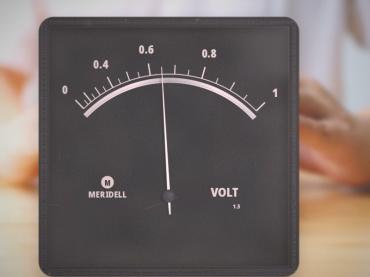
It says {"value": 0.65, "unit": "V"}
